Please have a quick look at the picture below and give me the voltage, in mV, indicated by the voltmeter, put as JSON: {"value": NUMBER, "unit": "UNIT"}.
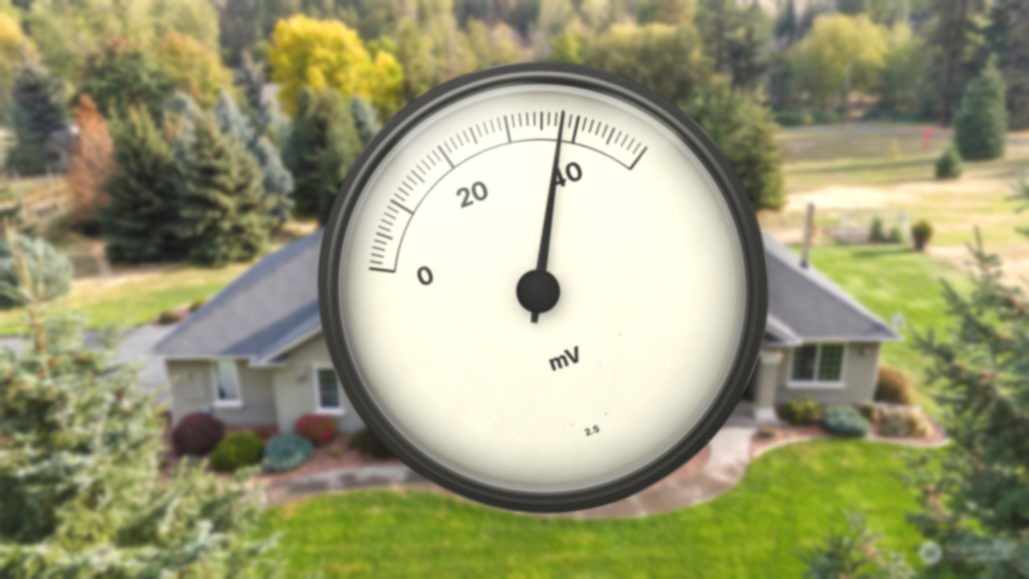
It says {"value": 38, "unit": "mV"}
